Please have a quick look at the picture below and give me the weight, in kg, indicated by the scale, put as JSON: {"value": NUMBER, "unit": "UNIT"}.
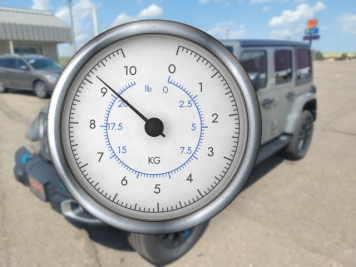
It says {"value": 9.2, "unit": "kg"}
